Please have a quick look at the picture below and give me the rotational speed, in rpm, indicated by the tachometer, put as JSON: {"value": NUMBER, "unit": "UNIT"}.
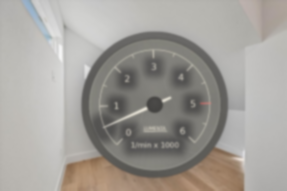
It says {"value": 500, "unit": "rpm"}
